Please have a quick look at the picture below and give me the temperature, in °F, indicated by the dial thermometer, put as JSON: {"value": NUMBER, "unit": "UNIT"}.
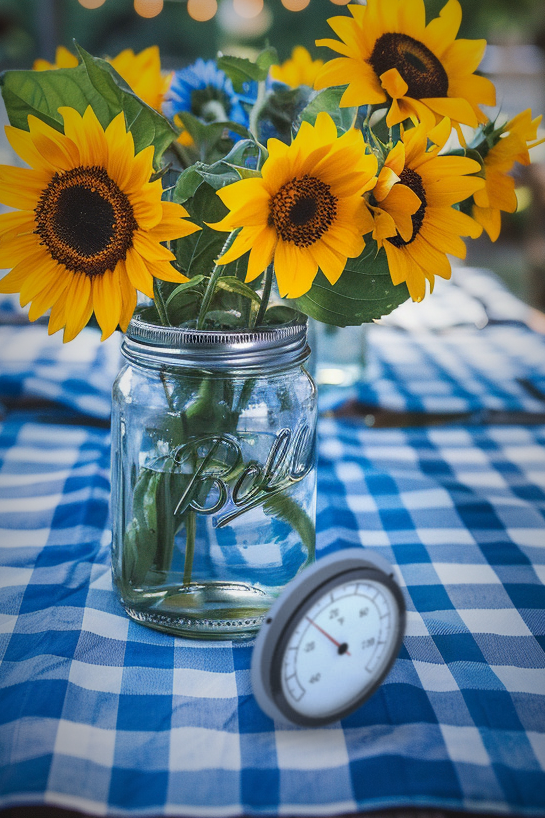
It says {"value": 0, "unit": "°F"}
